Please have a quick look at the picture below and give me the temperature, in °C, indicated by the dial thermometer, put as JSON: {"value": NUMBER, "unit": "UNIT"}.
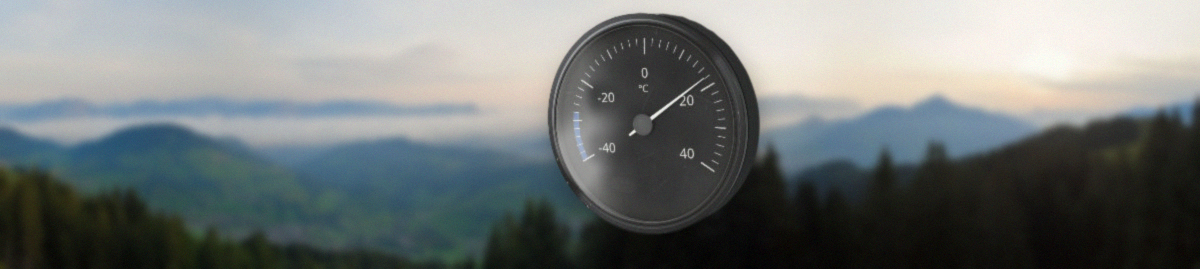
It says {"value": 18, "unit": "°C"}
